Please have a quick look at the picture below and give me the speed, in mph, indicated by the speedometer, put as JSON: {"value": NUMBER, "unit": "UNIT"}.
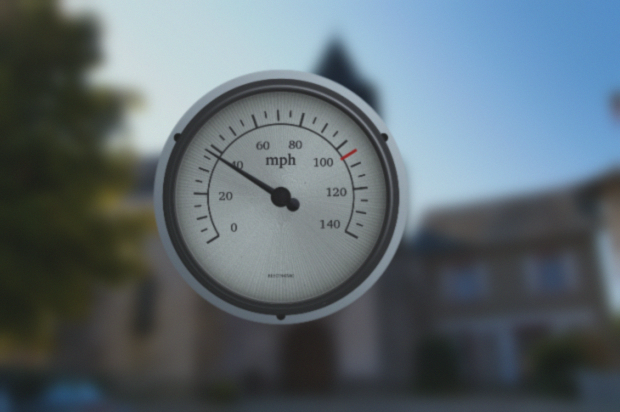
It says {"value": 37.5, "unit": "mph"}
